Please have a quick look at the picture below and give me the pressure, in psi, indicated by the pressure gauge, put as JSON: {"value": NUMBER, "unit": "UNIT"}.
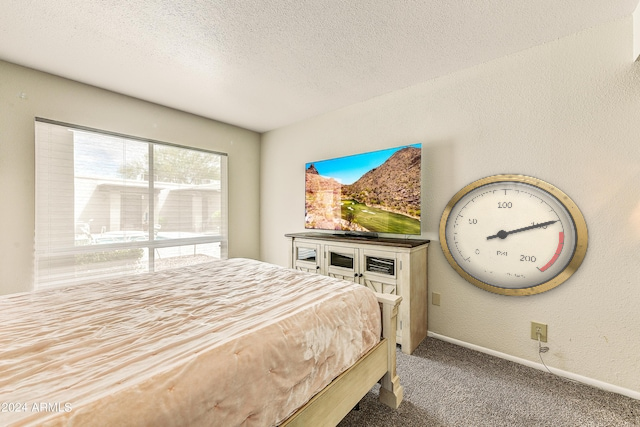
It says {"value": 150, "unit": "psi"}
